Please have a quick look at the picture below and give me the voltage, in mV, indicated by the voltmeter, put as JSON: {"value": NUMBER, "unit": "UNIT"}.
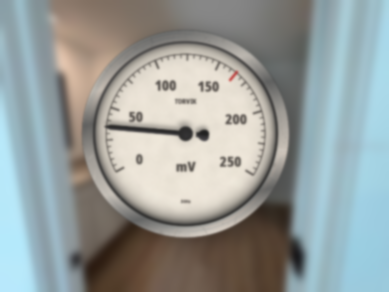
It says {"value": 35, "unit": "mV"}
